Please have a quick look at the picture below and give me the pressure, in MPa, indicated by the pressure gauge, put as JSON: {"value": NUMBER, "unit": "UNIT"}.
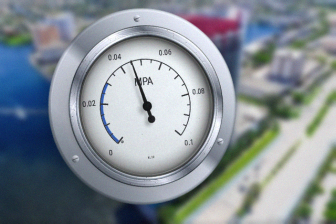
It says {"value": 0.045, "unit": "MPa"}
